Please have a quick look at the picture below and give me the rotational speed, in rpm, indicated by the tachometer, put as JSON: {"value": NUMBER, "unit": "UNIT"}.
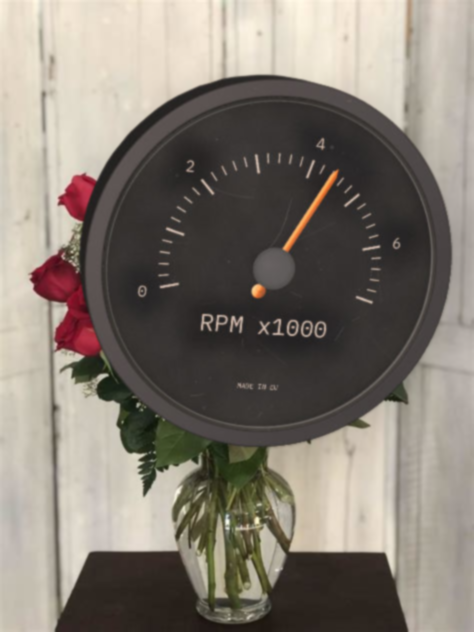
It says {"value": 4400, "unit": "rpm"}
